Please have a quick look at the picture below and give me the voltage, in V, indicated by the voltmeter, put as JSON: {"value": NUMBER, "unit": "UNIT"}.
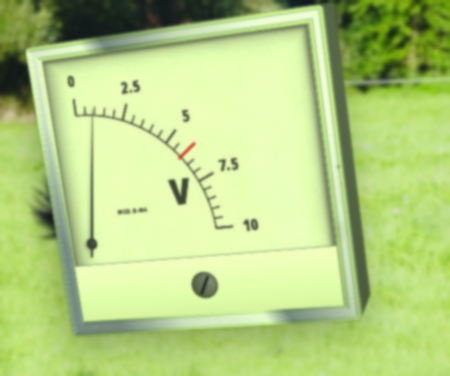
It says {"value": 1, "unit": "V"}
